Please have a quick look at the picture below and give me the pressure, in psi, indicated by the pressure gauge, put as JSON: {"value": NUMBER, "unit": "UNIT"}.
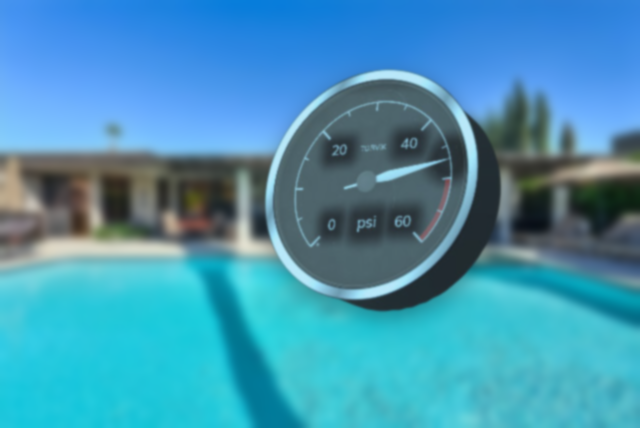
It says {"value": 47.5, "unit": "psi"}
